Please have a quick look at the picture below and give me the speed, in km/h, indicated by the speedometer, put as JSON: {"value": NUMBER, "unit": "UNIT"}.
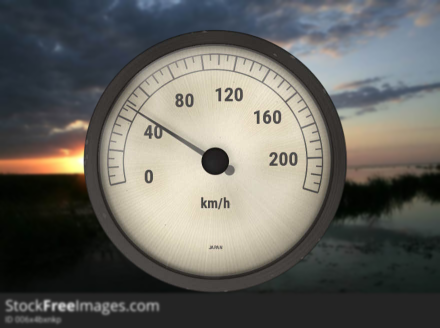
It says {"value": 47.5, "unit": "km/h"}
